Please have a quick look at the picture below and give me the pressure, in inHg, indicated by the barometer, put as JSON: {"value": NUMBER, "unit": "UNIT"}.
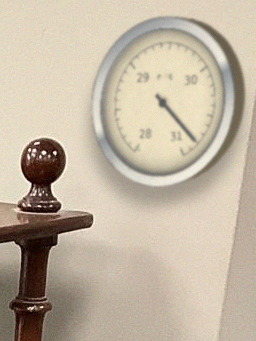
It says {"value": 30.8, "unit": "inHg"}
